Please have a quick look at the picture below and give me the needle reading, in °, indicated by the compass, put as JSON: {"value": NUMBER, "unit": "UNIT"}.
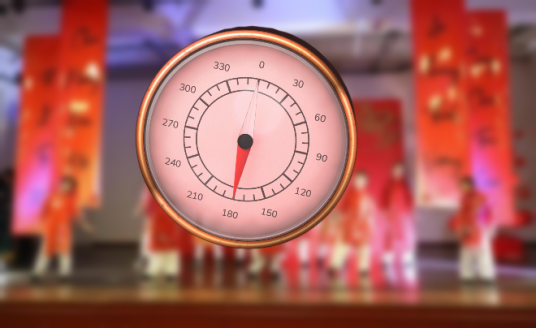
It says {"value": 180, "unit": "°"}
